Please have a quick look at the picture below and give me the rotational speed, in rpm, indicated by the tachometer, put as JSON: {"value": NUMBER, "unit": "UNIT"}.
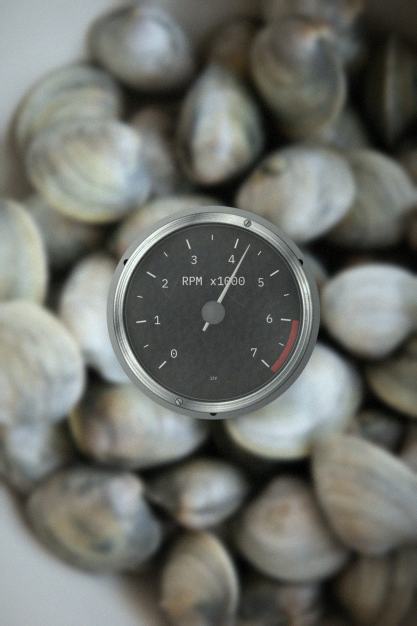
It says {"value": 4250, "unit": "rpm"}
